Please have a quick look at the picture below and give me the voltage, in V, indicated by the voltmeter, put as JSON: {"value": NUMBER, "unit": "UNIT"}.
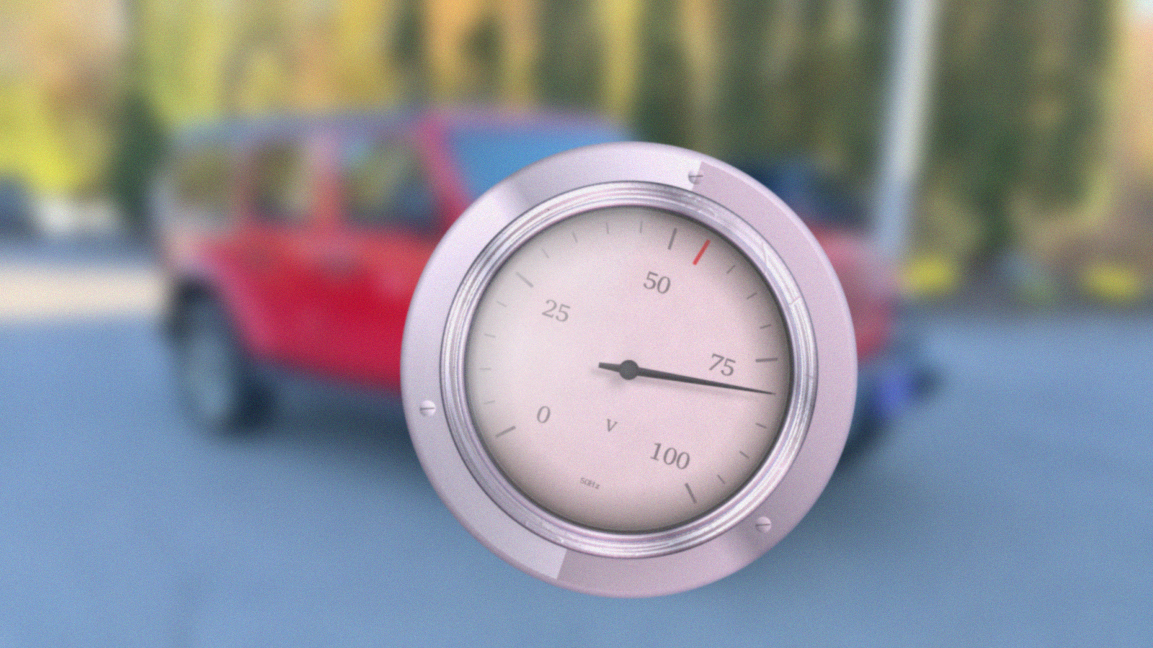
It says {"value": 80, "unit": "V"}
